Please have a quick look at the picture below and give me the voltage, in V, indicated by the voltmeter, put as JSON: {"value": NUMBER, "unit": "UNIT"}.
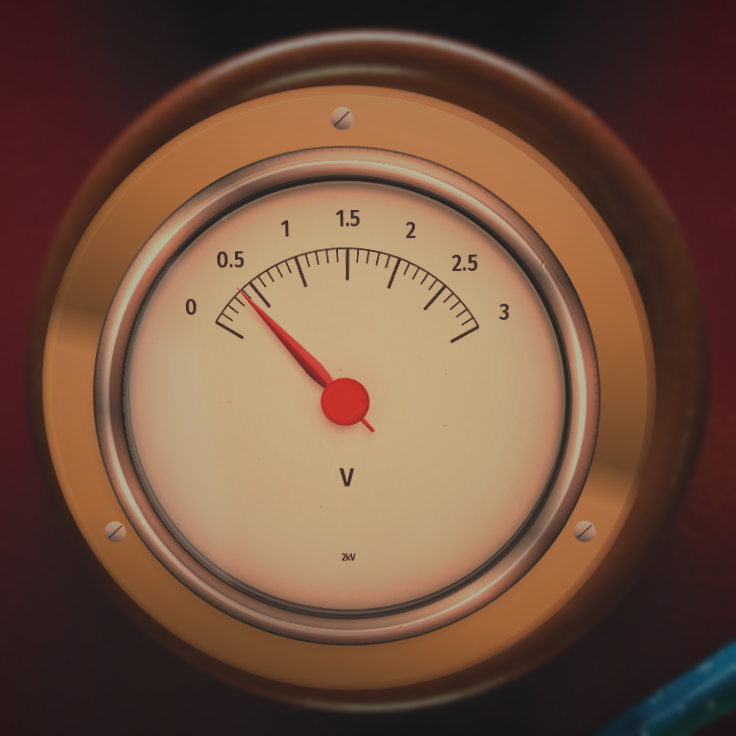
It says {"value": 0.4, "unit": "V"}
